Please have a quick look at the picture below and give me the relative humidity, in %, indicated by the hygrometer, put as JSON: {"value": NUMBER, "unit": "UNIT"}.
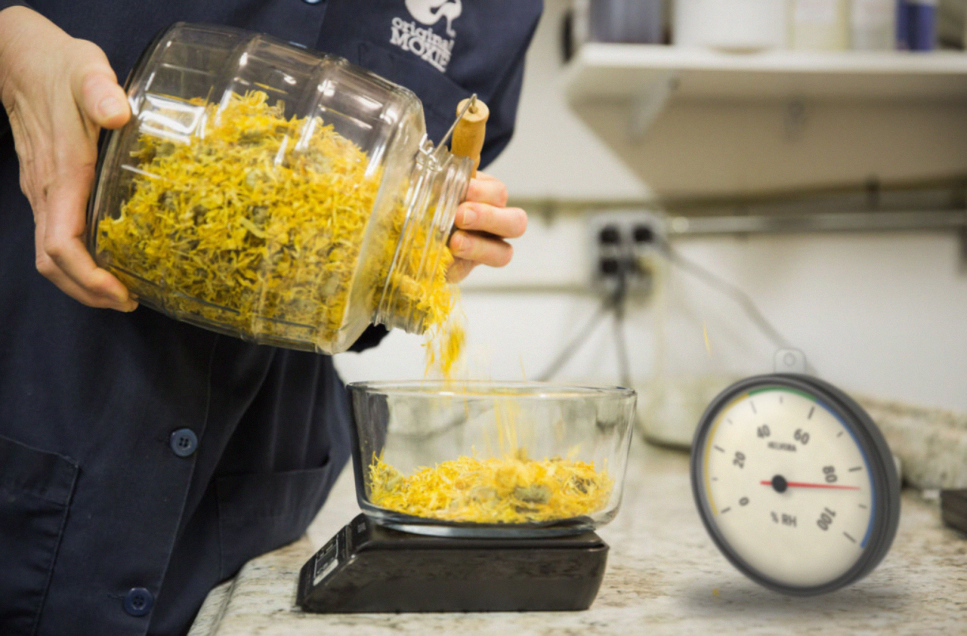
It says {"value": 85, "unit": "%"}
